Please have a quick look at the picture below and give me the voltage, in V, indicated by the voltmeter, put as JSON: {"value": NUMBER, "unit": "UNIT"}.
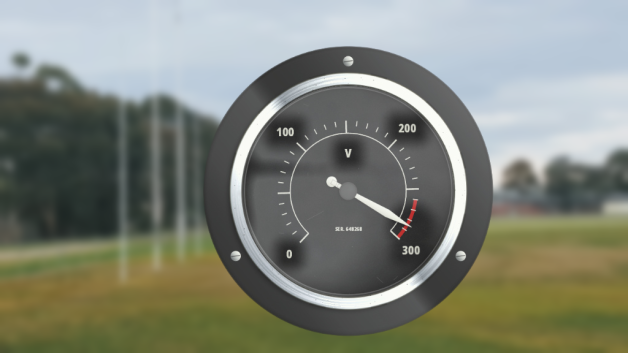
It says {"value": 285, "unit": "V"}
